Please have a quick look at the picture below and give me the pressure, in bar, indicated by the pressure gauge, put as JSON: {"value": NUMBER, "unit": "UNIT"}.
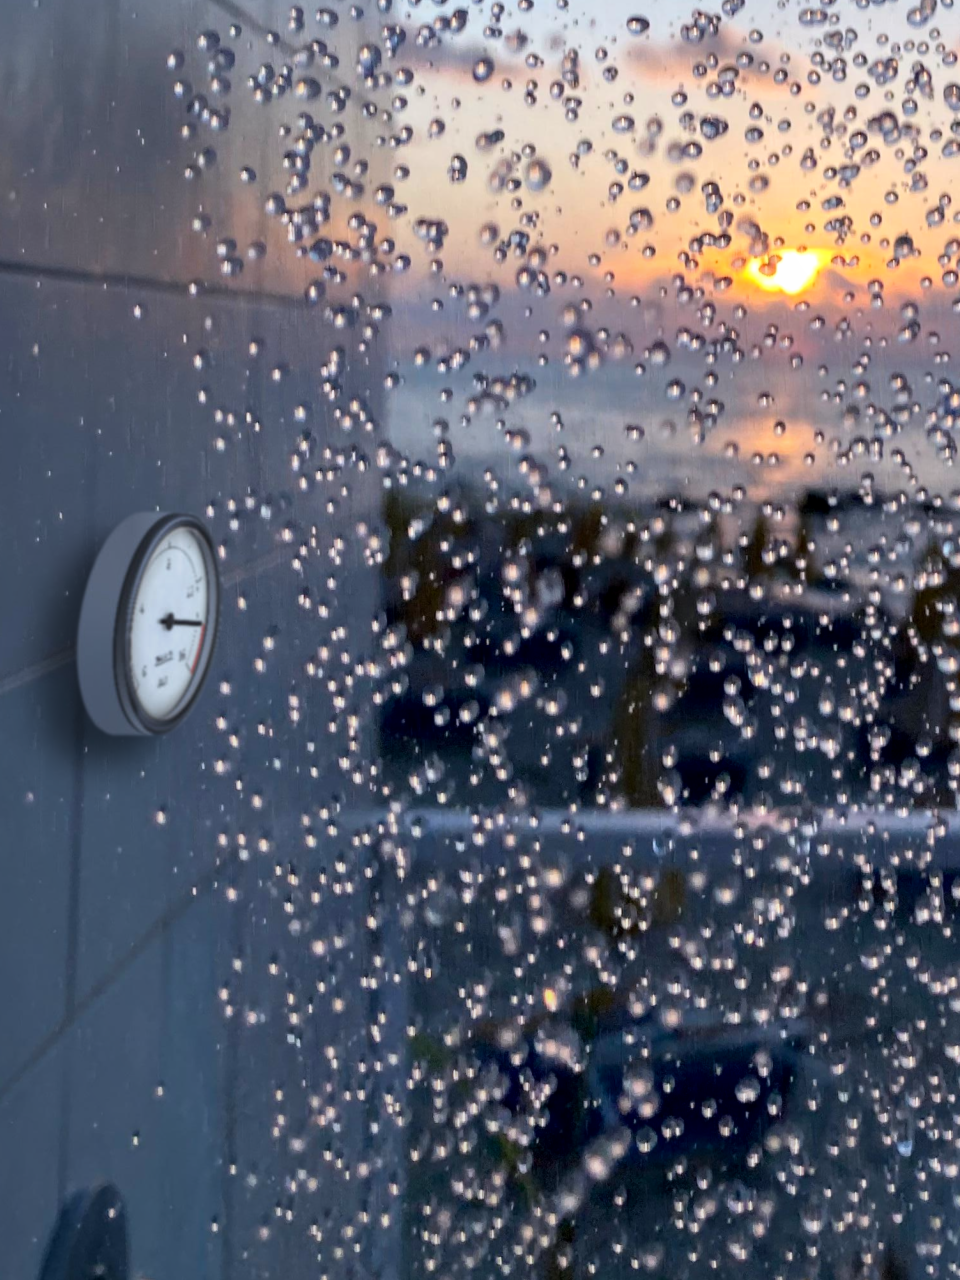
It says {"value": 14, "unit": "bar"}
